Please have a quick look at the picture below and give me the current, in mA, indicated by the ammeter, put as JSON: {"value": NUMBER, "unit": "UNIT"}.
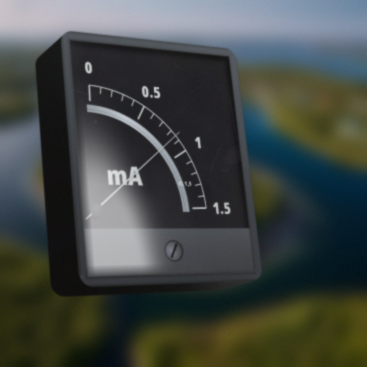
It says {"value": 0.85, "unit": "mA"}
